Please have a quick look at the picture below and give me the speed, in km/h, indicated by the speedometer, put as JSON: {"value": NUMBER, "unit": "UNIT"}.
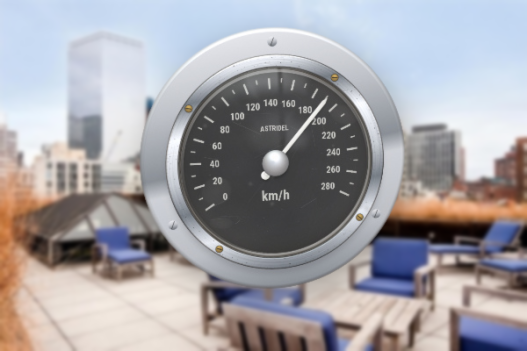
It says {"value": 190, "unit": "km/h"}
